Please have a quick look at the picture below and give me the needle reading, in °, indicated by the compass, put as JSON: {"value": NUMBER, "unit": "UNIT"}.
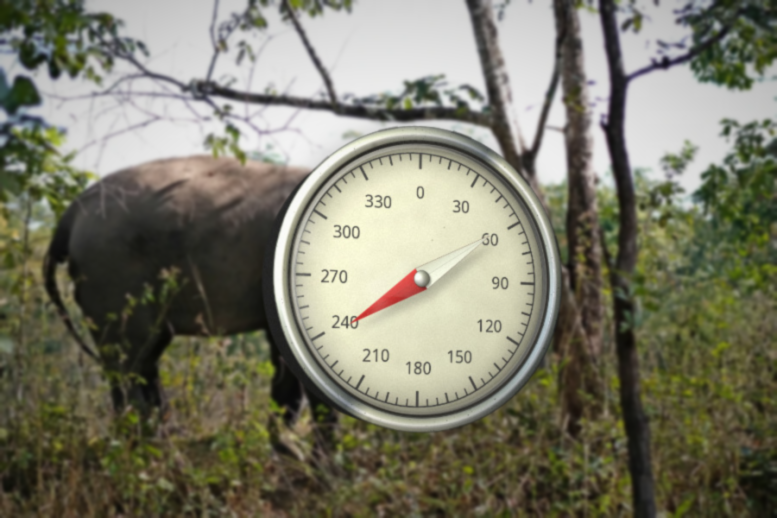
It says {"value": 237.5, "unit": "°"}
